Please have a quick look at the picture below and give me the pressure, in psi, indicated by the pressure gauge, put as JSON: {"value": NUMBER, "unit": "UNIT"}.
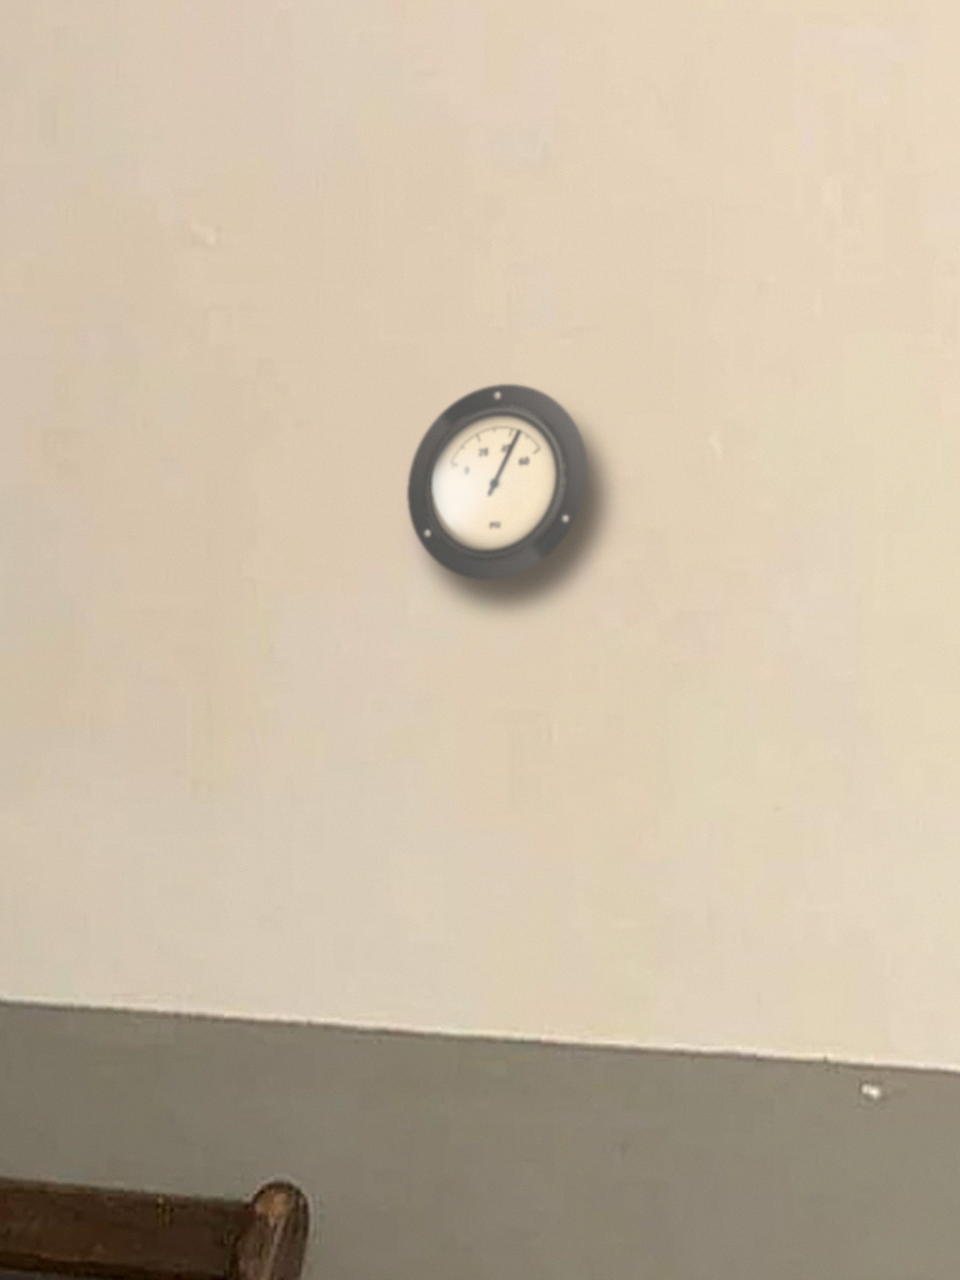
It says {"value": 45, "unit": "psi"}
